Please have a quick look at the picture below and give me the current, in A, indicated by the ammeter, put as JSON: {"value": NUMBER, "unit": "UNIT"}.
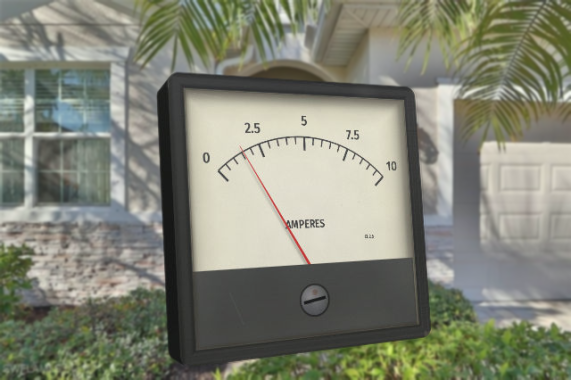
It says {"value": 1.5, "unit": "A"}
